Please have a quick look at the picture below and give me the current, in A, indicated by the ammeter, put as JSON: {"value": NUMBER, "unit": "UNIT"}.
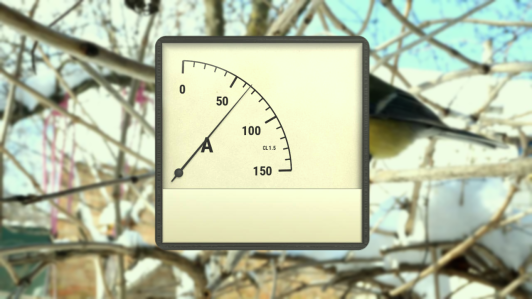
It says {"value": 65, "unit": "A"}
